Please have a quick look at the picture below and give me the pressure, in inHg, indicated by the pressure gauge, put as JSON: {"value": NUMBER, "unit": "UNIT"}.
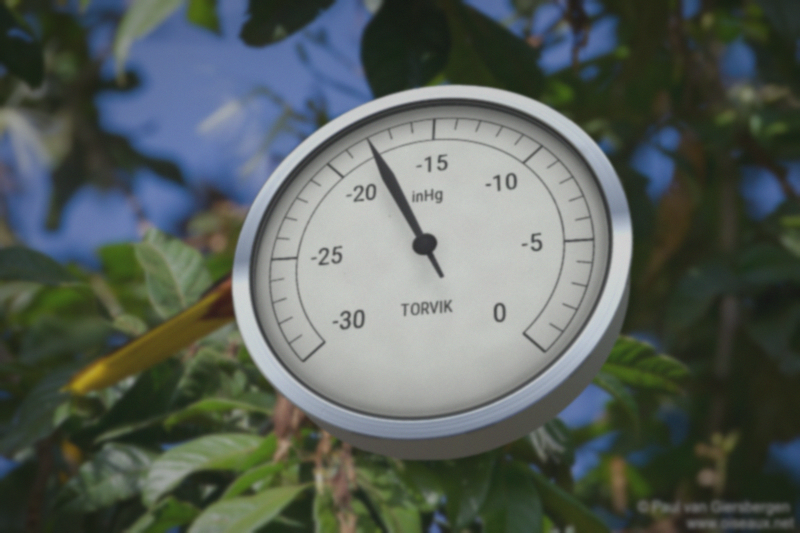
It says {"value": -18, "unit": "inHg"}
